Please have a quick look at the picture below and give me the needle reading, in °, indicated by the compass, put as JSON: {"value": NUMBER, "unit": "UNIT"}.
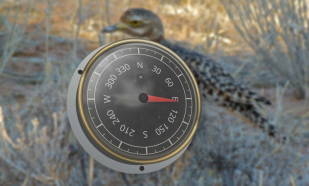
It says {"value": 95, "unit": "°"}
